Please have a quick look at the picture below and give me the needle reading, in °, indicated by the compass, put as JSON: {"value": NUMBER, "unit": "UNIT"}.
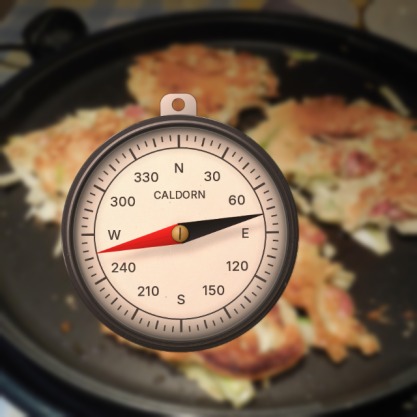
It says {"value": 257.5, "unit": "°"}
